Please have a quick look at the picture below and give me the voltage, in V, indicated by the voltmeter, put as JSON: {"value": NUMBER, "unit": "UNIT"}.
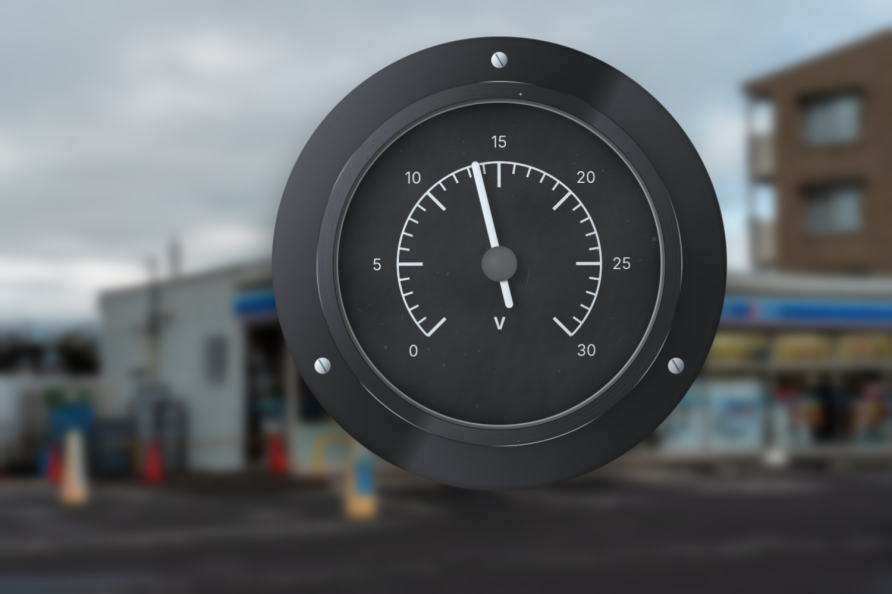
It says {"value": 13.5, "unit": "V"}
